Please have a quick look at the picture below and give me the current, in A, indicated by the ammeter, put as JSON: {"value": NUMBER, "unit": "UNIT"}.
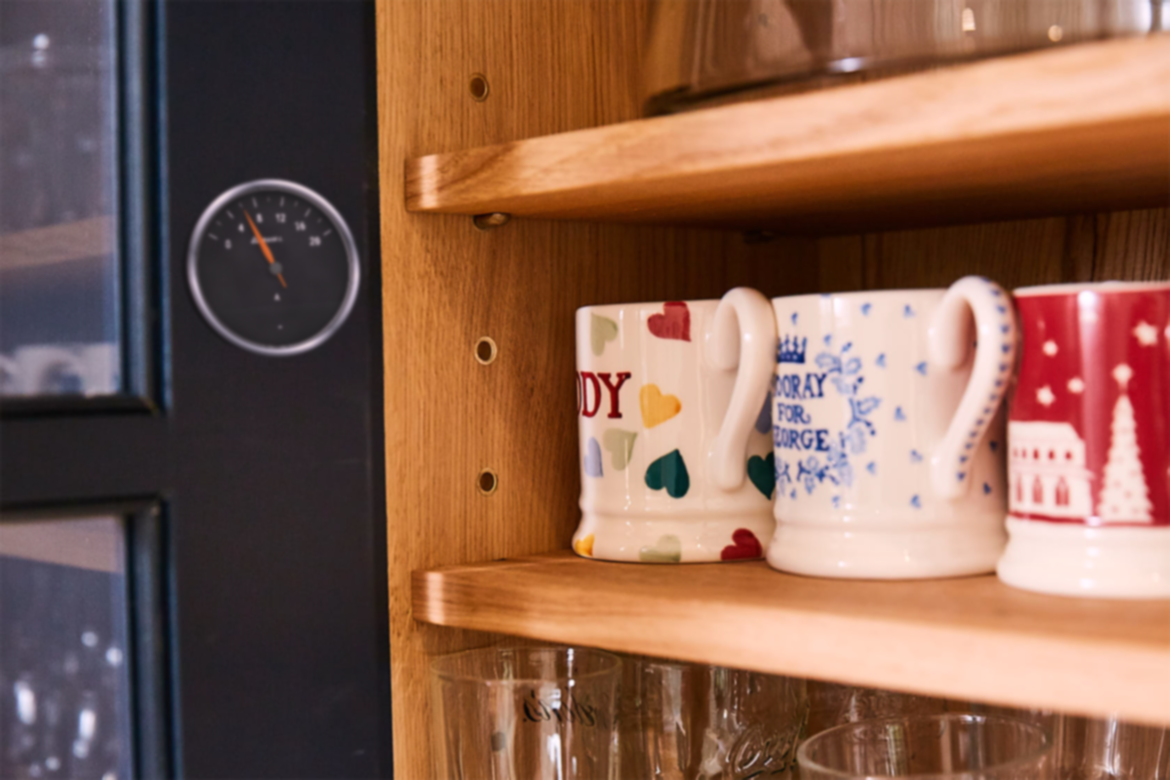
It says {"value": 6, "unit": "A"}
